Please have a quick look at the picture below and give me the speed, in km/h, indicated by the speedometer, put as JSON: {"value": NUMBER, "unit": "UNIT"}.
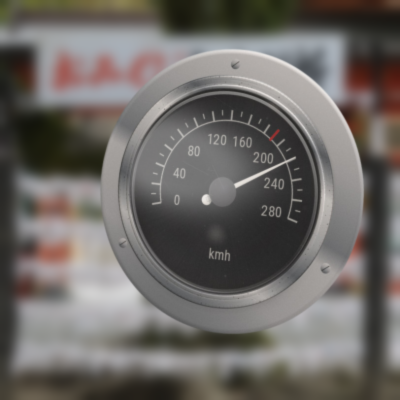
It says {"value": 220, "unit": "km/h"}
